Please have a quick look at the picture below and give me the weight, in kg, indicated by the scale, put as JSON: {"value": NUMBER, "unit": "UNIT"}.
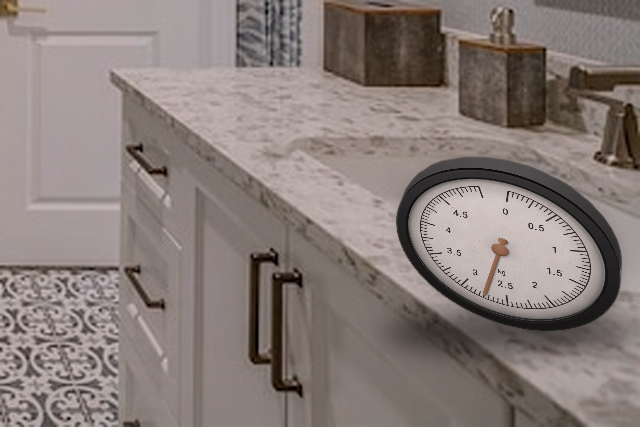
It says {"value": 2.75, "unit": "kg"}
